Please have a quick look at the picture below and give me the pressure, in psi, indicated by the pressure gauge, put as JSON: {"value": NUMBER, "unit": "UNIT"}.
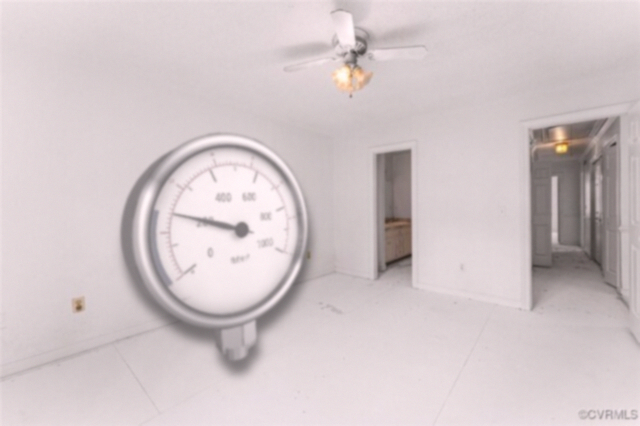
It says {"value": 200, "unit": "psi"}
